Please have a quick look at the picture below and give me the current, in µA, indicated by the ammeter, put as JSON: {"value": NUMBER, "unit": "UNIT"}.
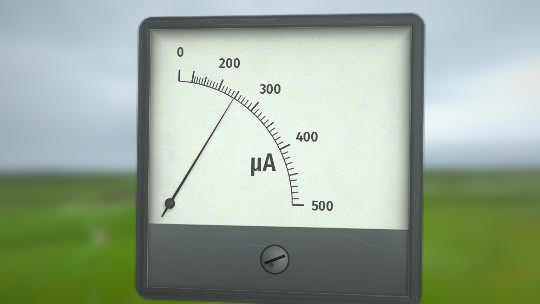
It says {"value": 250, "unit": "µA"}
